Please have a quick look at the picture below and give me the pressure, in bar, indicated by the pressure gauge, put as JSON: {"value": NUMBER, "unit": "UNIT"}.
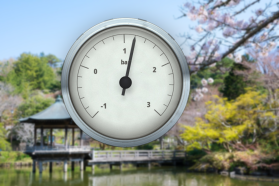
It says {"value": 1.2, "unit": "bar"}
